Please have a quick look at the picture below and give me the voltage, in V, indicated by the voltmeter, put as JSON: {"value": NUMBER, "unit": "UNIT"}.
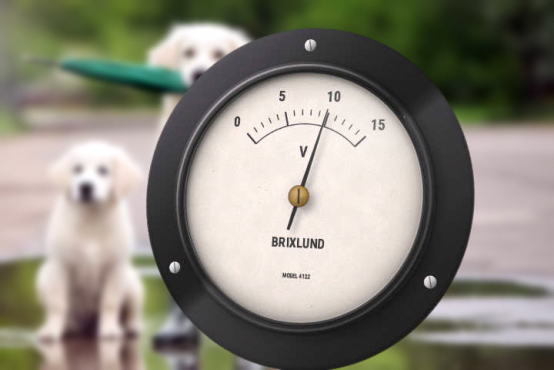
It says {"value": 10, "unit": "V"}
